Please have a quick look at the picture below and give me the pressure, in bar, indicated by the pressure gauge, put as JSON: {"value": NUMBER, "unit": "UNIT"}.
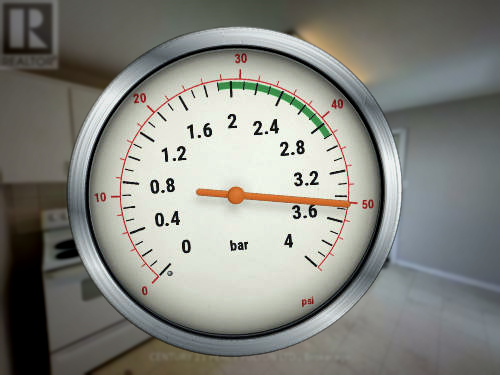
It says {"value": 3.45, "unit": "bar"}
